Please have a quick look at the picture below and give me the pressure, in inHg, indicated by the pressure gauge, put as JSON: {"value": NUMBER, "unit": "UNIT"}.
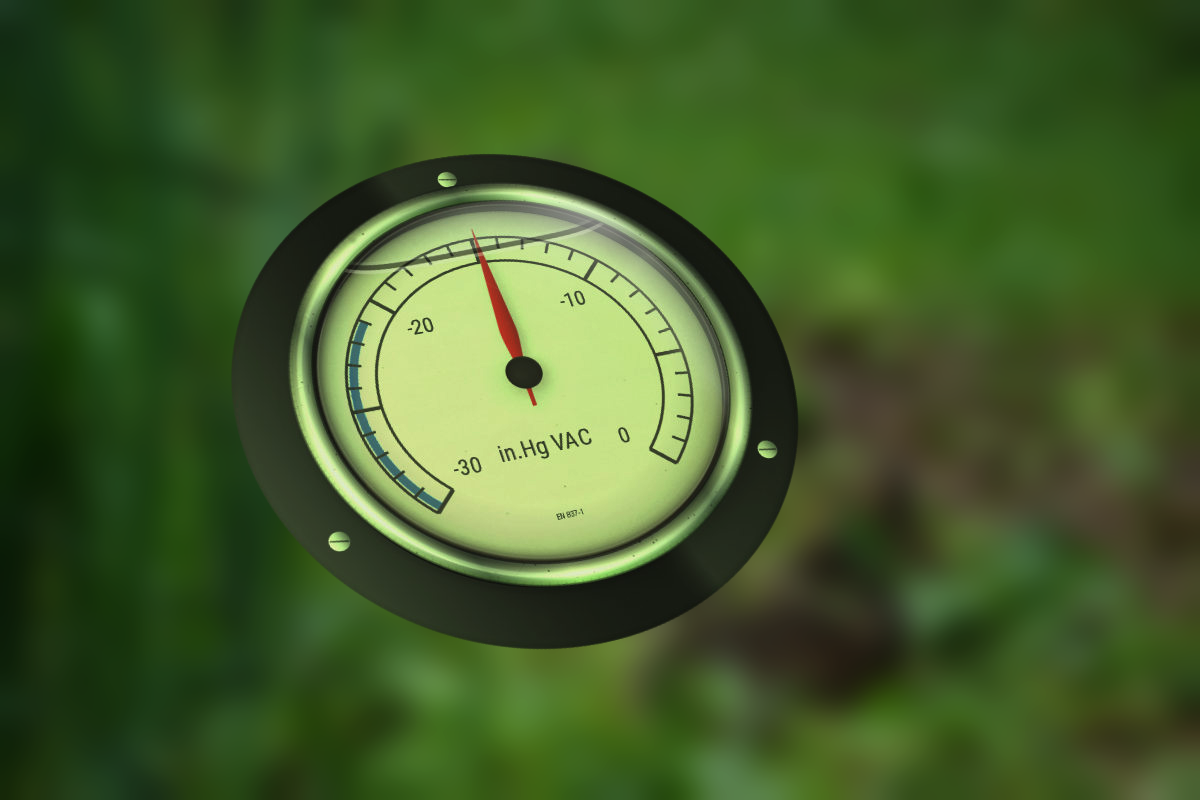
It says {"value": -15, "unit": "inHg"}
